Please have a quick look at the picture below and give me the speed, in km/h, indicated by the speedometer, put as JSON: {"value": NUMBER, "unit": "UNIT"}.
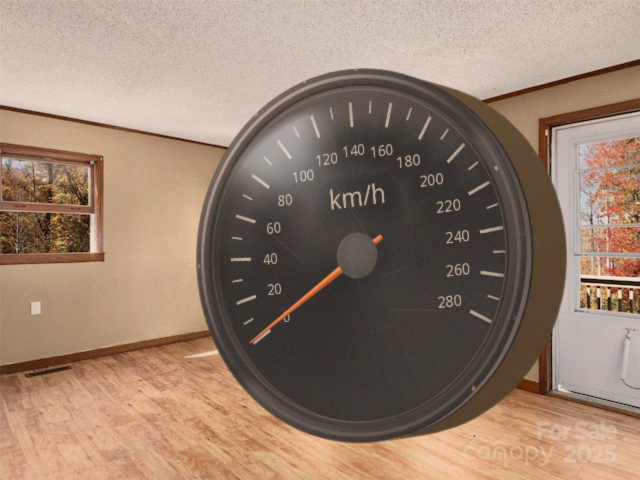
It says {"value": 0, "unit": "km/h"}
